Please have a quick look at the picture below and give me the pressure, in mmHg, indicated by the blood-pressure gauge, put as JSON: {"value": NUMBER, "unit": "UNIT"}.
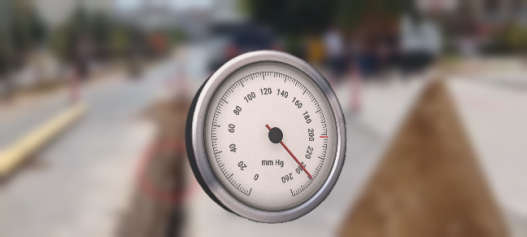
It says {"value": 240, "unit": "mmHg"}
